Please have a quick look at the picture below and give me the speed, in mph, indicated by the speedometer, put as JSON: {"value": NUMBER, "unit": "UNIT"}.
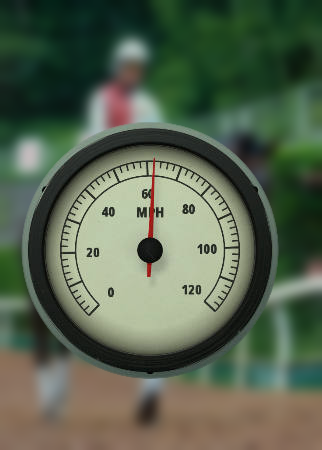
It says {"value": 62, "unit": "mph"}
